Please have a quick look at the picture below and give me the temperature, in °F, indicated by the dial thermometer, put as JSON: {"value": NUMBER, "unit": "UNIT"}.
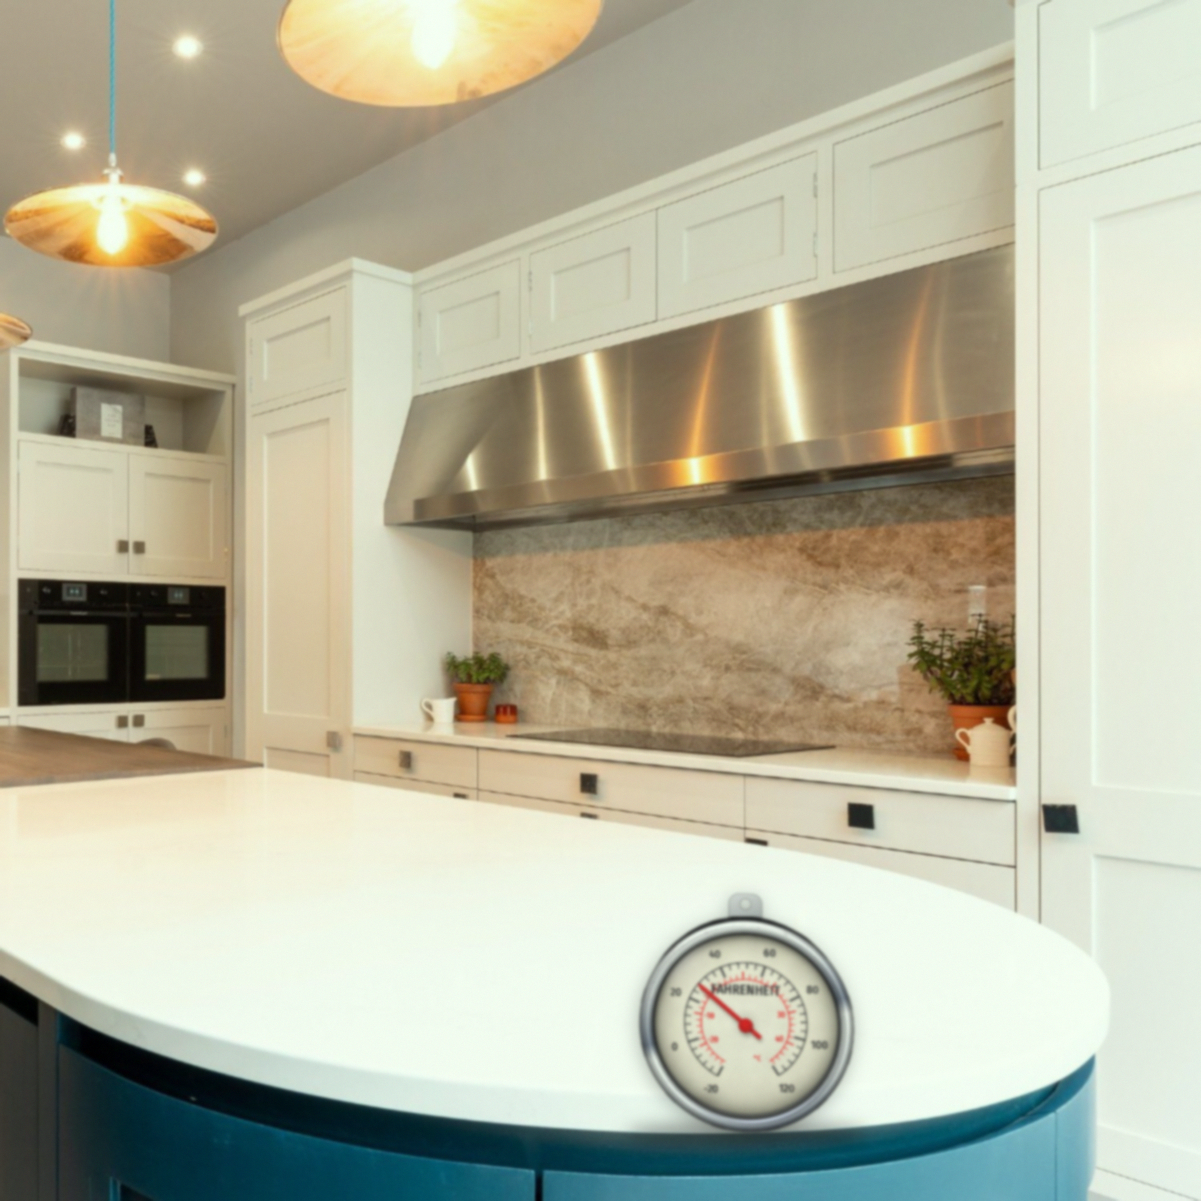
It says {"value": 28, "unit": "°F"}
